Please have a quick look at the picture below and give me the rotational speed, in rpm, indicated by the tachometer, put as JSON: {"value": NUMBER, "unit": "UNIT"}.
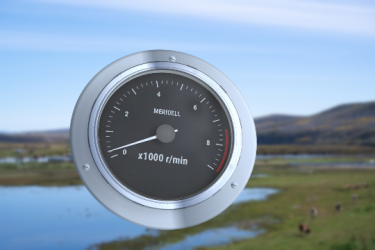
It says {"value": 200, "unit": "rpm"}
